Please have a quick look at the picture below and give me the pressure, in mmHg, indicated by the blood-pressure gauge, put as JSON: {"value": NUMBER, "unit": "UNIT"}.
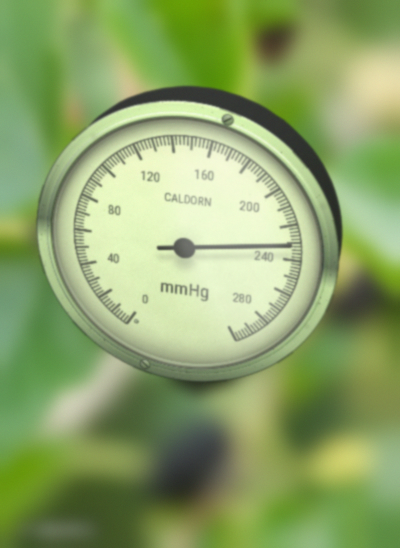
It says {"value": 230, "unit": "mmHg"}
